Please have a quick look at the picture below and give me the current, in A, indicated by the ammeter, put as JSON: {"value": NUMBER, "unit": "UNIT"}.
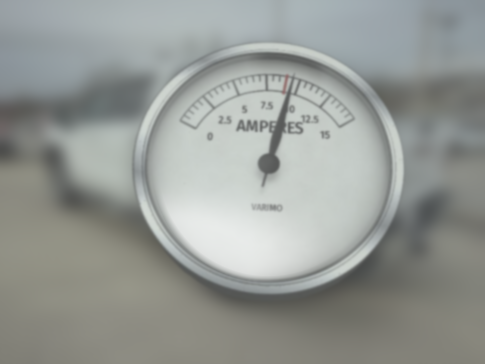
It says {"value": 9.5, "unit": "A"}
